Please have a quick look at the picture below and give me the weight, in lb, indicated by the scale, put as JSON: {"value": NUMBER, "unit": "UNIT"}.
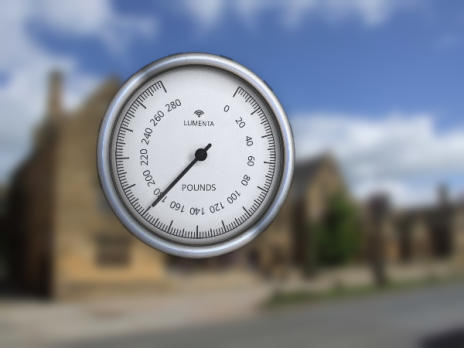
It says {"value": 180, "unit": "lb"}
